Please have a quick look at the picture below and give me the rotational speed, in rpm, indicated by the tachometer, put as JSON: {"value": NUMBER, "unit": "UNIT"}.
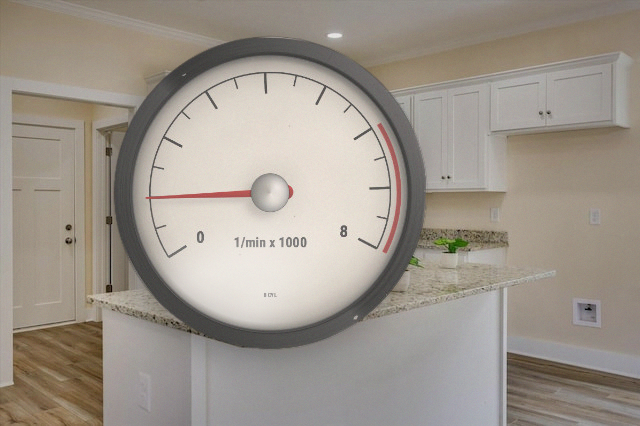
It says {"value": 1000, "unit": "rpm"}
